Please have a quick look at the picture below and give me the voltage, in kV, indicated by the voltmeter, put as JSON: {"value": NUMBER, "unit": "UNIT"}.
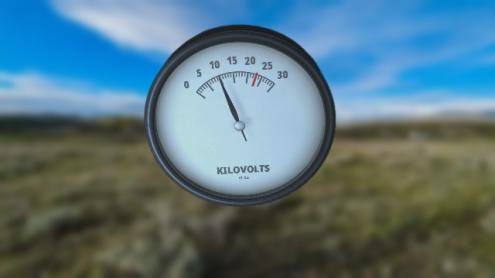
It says {"value": 10, "unit": "kV"}
